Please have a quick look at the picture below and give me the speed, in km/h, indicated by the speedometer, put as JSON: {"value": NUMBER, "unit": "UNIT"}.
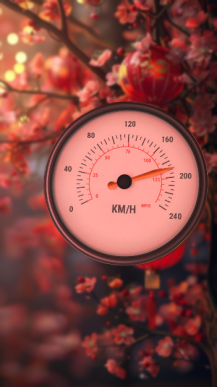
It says {"value": 190, "unit": "km/h"}
